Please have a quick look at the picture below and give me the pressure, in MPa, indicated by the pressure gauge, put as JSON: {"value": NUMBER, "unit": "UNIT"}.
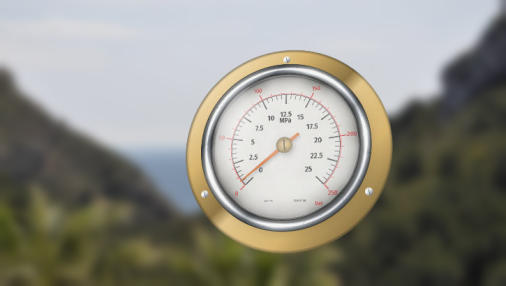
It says {"value": 0.5, "unit": "MPa"}
